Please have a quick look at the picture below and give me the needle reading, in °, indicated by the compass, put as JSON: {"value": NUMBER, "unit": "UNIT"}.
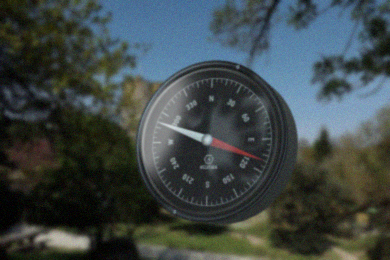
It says {"value": 110, "unit": "°"}
